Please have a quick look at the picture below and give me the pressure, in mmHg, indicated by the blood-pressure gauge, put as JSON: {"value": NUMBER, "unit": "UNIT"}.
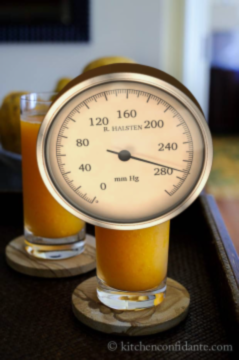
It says {"value": 270, "unit": "mmHg"}
